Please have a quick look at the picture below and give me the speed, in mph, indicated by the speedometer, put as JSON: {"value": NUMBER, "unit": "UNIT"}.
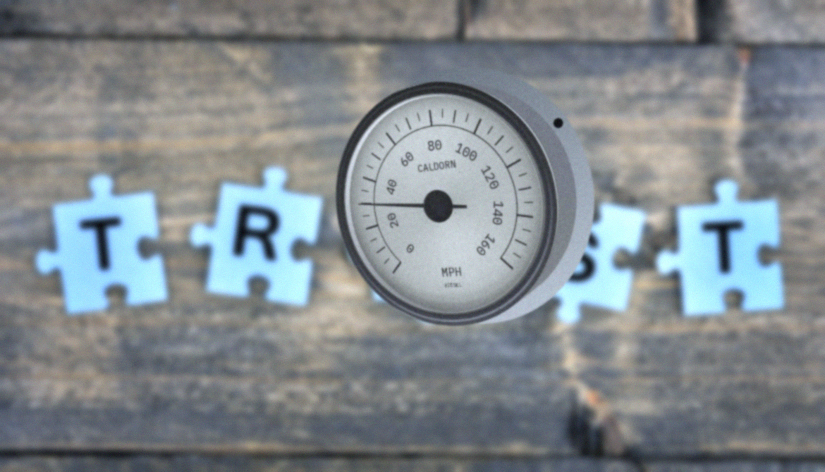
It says {"value": 30, "unit": "mph"}
